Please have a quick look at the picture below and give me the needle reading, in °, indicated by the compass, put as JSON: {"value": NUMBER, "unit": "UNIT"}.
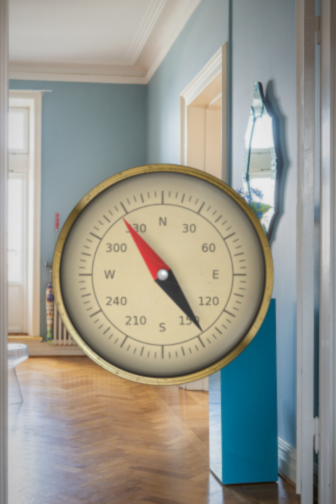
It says {"value": 325, "unit": "°"}
